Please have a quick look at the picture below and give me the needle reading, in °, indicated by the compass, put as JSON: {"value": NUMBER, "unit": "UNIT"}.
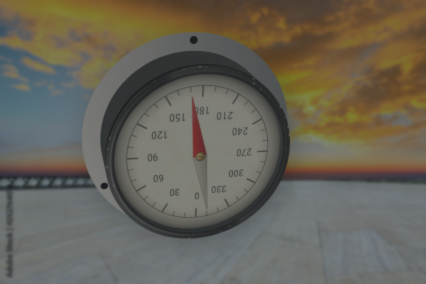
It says {"value": 170, "unit": "°"}
